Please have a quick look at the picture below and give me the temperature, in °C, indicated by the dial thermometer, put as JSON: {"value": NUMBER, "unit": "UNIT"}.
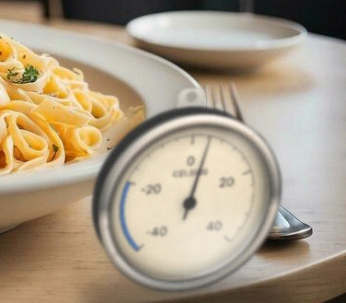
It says {"value": 4, "unit": "°C"}
